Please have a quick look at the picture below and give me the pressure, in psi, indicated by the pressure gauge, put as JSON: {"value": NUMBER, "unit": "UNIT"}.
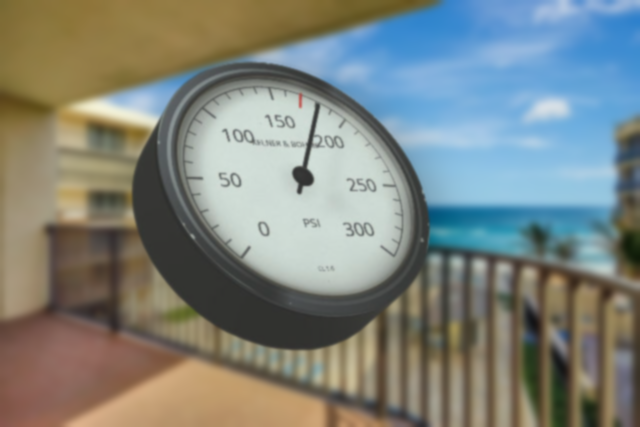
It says {"value": 180, "unit": "psi"}
